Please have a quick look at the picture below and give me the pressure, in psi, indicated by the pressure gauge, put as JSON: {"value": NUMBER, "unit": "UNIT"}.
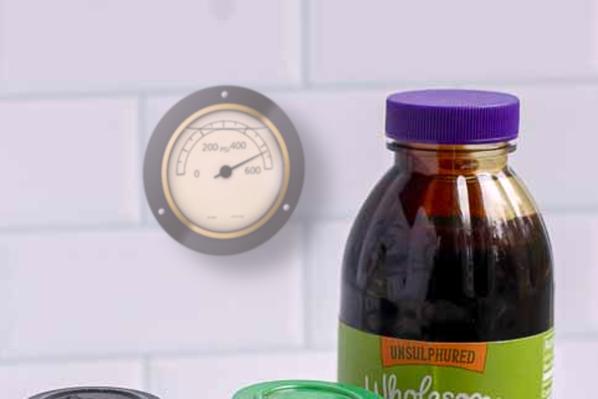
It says {"value": 525, "unit": "psi"}
